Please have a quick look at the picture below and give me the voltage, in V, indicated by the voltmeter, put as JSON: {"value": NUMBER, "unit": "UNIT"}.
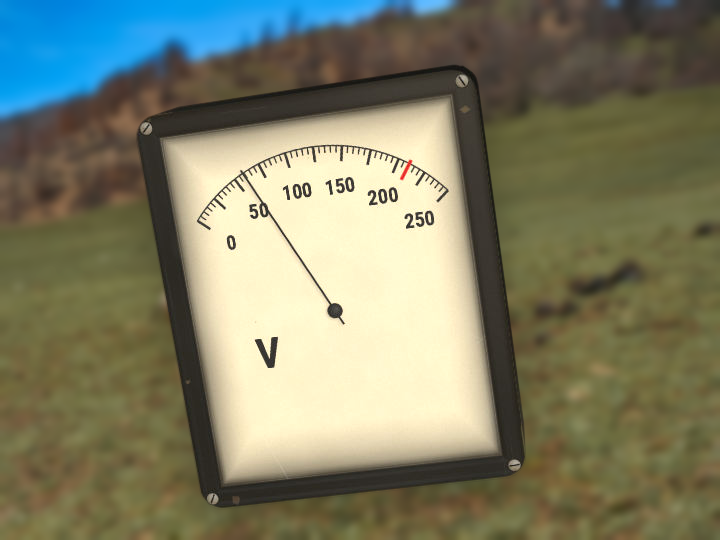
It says {"value": 60, "unit": "V"}
